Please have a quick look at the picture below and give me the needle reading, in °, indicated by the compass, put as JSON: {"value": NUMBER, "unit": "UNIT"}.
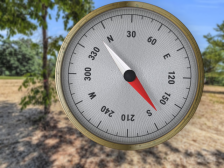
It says {"value": 170, "unit": "°"}
